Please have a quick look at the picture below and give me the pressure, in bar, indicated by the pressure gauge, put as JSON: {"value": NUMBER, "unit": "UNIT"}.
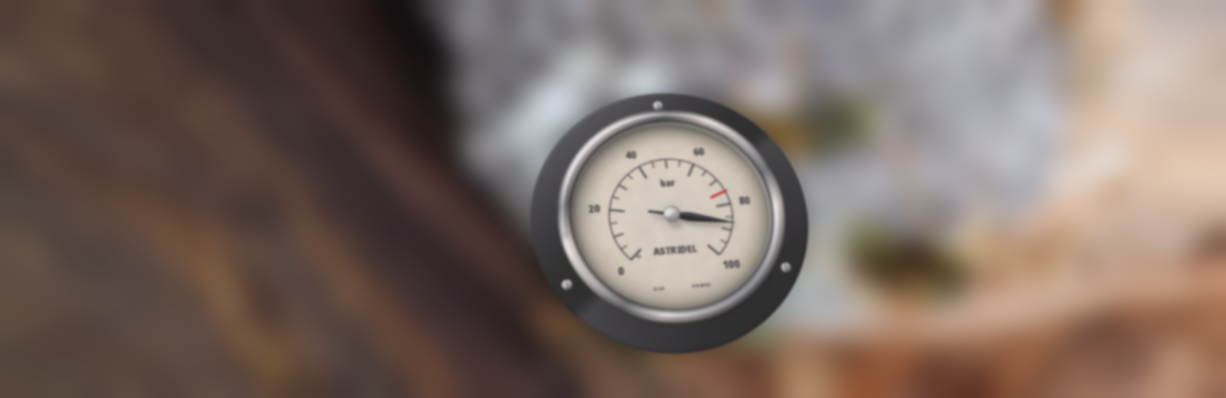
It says {"value": 87.5, "unit": "bar"}
